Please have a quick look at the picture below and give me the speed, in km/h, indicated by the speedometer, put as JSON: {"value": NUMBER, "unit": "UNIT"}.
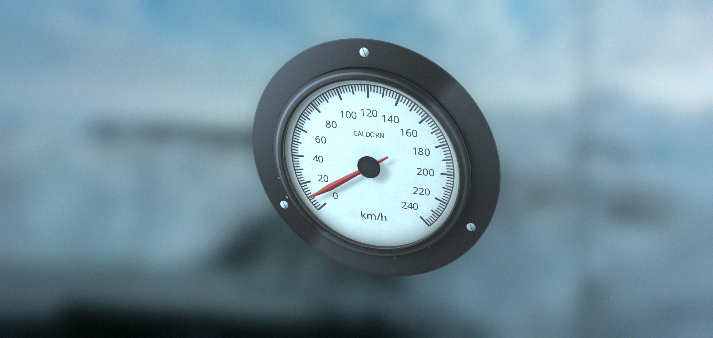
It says {"value": 10, "unit": "km/h"}
